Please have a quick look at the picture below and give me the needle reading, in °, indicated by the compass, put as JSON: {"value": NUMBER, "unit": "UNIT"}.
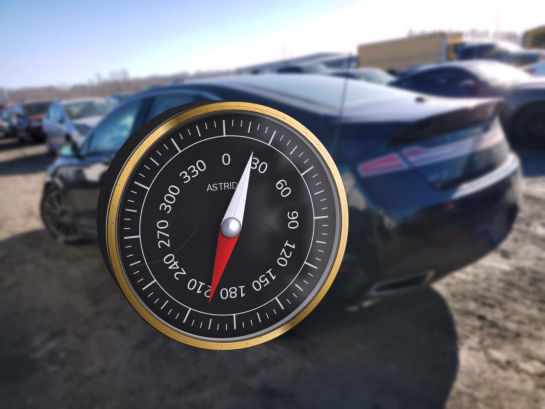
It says {"value": 200, "unit": "°"}
